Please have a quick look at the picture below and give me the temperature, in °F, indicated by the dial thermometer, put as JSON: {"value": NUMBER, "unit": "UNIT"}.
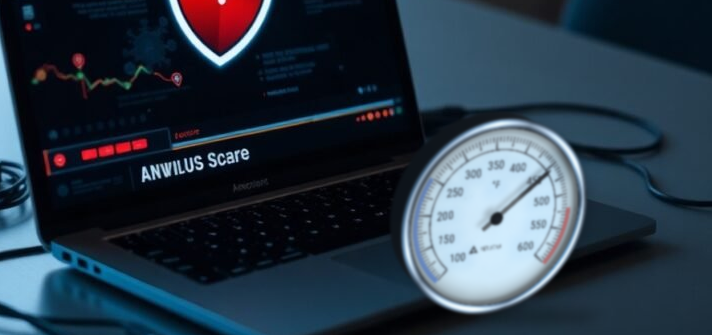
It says {"value": 450, "unit": "°F"}
